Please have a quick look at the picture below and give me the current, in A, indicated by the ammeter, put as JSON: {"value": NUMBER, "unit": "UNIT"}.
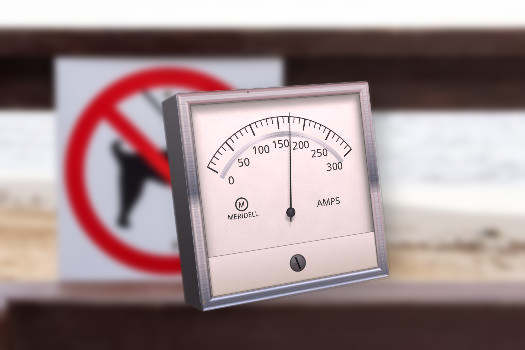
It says {"value": 170, "unit": "A"}
